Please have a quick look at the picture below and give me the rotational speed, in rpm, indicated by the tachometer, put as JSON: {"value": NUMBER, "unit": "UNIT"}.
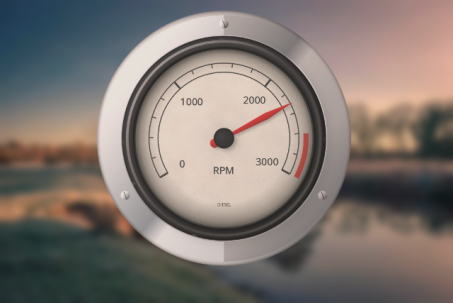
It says {"value": 2300, "unit": "rpm"}
